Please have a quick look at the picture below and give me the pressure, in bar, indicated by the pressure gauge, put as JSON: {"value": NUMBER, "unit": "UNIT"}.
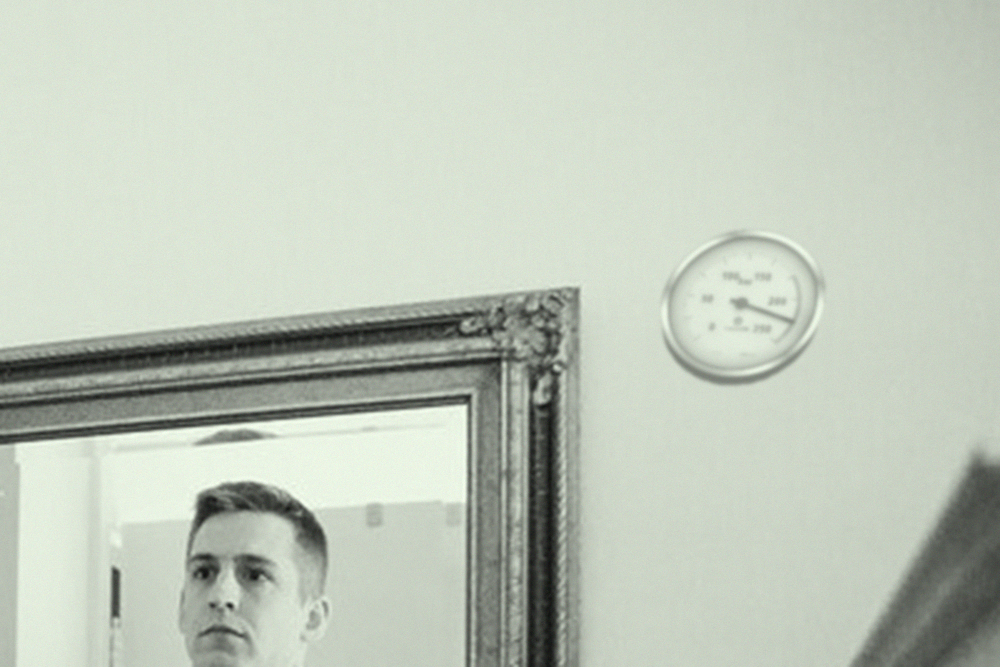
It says {"value": 225, "unit": "bar"}
